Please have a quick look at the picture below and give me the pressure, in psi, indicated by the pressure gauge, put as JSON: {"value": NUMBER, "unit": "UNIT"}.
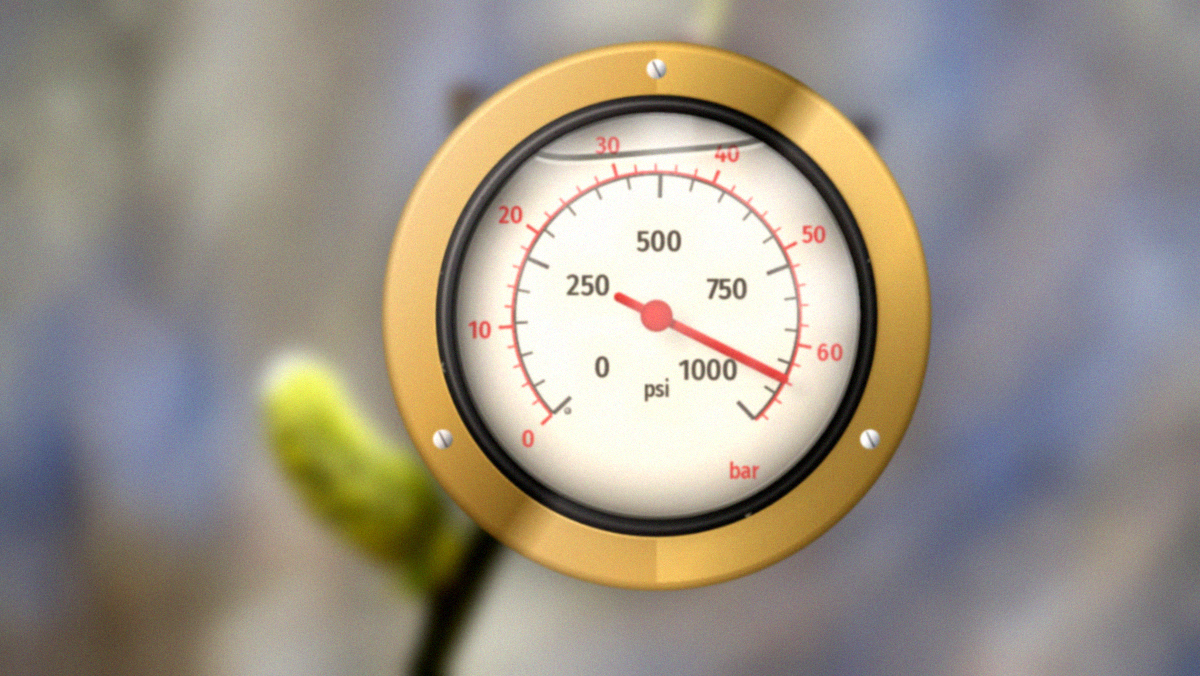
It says {"value": 925, "unit": "psi"}
